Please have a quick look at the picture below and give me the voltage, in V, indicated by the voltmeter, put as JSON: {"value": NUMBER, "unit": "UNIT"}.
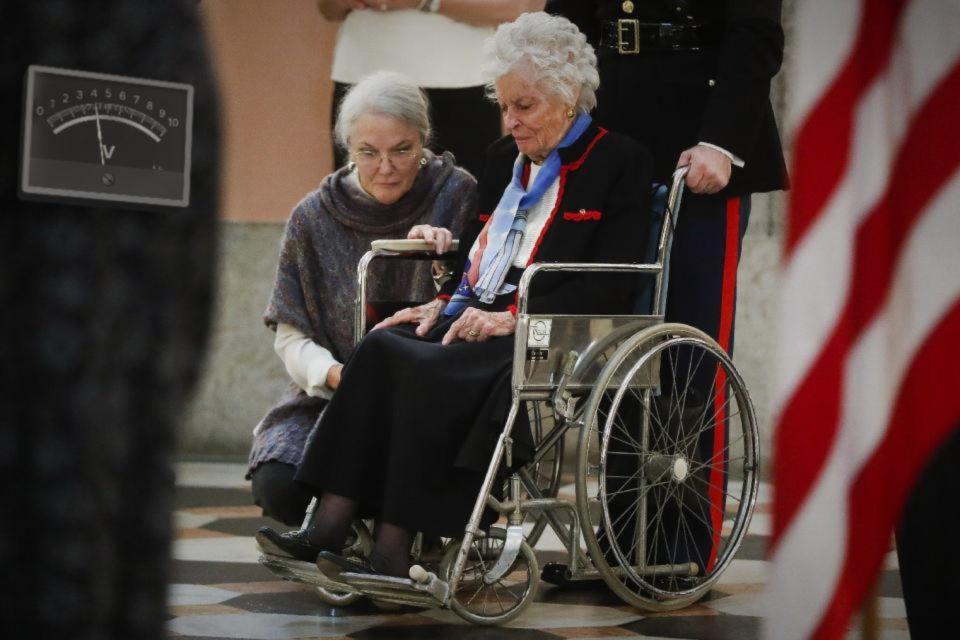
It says {"value": 4, "unit": "V"}
